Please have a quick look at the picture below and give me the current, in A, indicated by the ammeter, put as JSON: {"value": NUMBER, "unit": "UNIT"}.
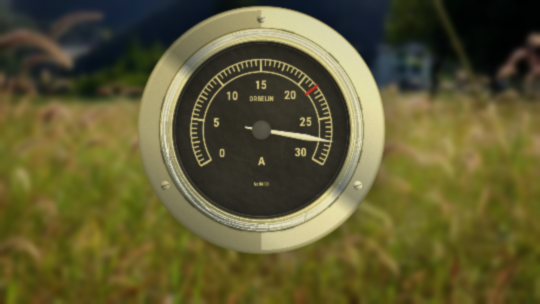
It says {"value": 27.5, "unit": "A"}
